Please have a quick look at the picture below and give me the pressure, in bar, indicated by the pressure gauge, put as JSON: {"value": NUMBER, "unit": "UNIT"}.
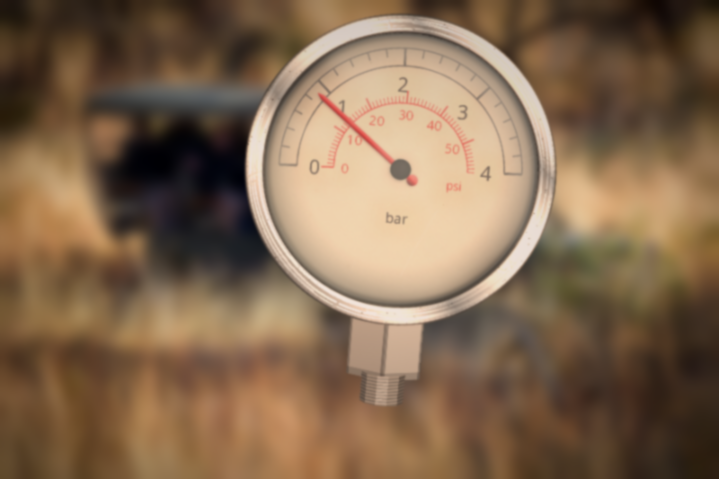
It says {"value": 0.9, "unit": "bar"}
